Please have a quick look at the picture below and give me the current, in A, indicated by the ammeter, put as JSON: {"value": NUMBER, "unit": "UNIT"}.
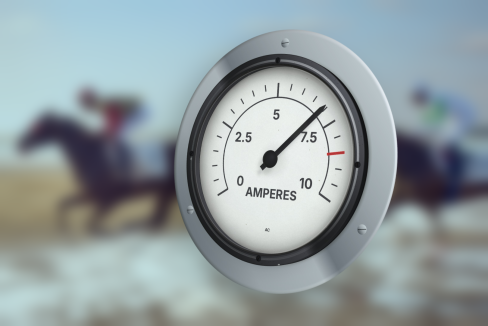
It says {"value": 7, "unit": "A"}
